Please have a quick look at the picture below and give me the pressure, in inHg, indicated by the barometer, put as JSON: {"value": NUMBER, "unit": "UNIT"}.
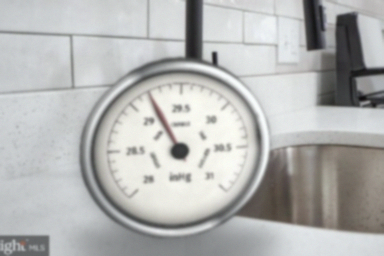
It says {"value": 29.2, "unit": "inHg"}
